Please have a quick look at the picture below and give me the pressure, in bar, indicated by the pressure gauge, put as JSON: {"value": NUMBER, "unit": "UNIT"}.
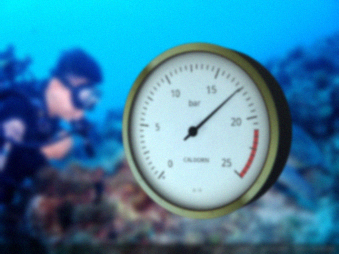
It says {"value": 17.5, "unit": "bar"}
